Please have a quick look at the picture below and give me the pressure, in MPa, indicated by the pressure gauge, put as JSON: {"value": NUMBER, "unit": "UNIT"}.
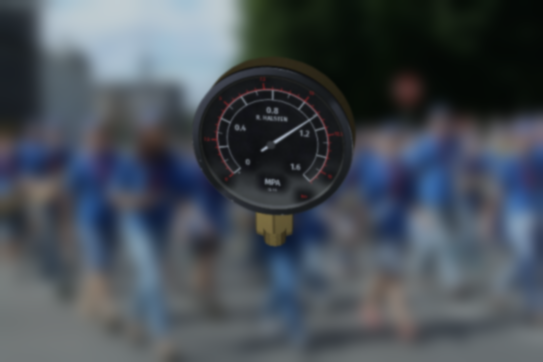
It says {"value": 1.1, "unit": "MPa"}
